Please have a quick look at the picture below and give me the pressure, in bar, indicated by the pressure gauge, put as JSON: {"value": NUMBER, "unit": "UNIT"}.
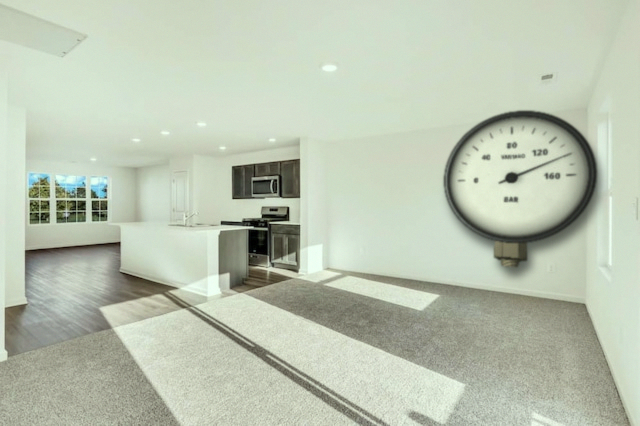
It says {"value": 140, "unit": "bar"}
